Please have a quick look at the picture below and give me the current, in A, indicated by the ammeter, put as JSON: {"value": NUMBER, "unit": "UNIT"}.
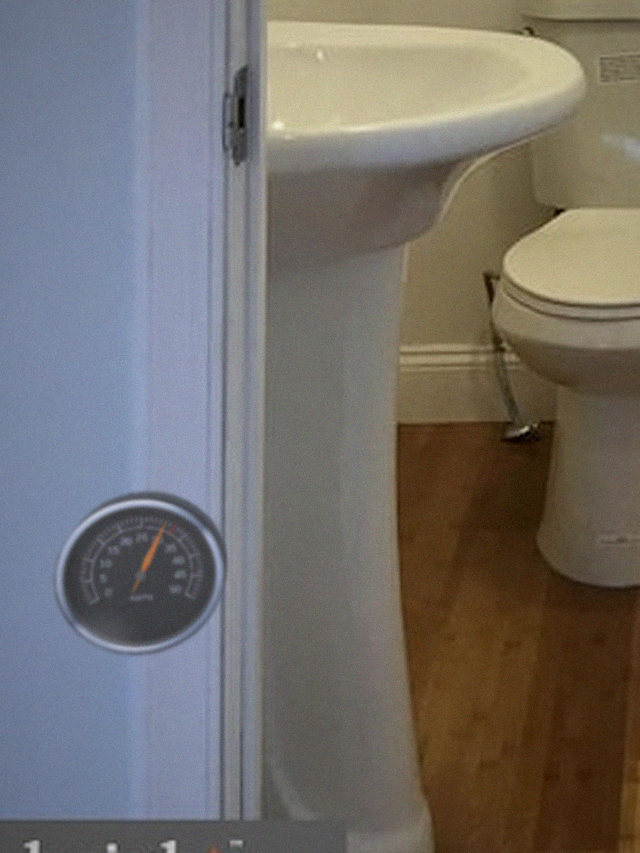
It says {"value": 30, "unit": "A"}
